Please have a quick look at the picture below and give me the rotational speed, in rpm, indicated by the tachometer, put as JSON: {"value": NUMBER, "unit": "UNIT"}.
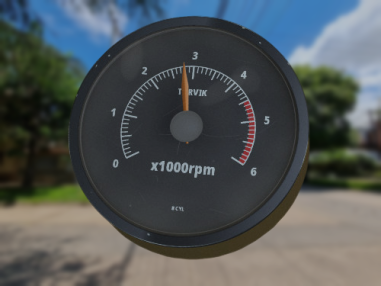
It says {"value": 2800, "unit": "rpm"}
